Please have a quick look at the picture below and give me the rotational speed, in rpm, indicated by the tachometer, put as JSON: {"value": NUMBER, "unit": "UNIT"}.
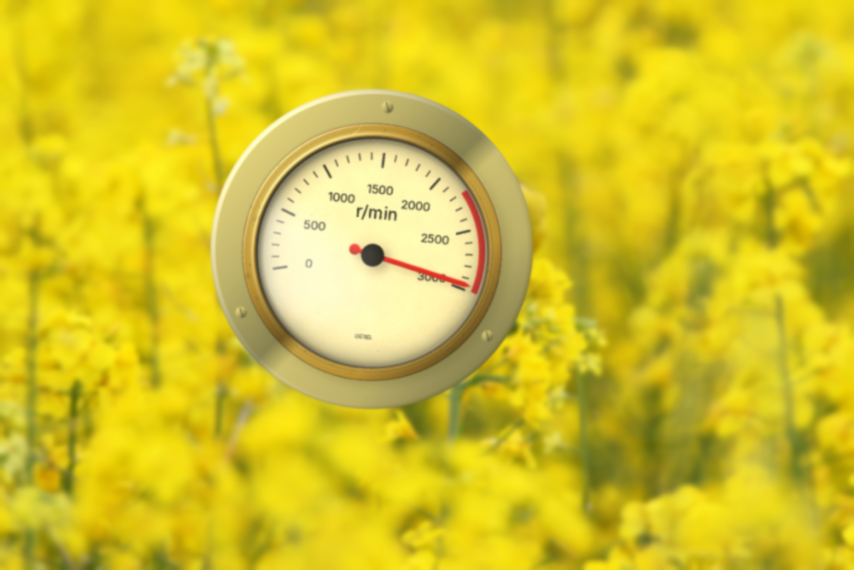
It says {"value": 2950, "unit": "rpm"}
